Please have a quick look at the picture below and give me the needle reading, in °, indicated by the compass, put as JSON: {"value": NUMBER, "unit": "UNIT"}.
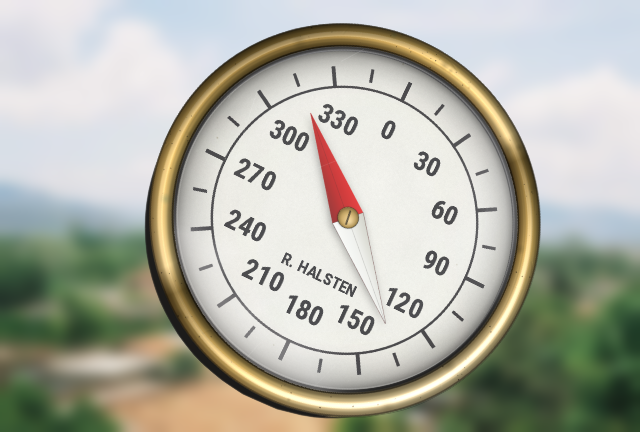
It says {"value": 315, "unit": "°"}
